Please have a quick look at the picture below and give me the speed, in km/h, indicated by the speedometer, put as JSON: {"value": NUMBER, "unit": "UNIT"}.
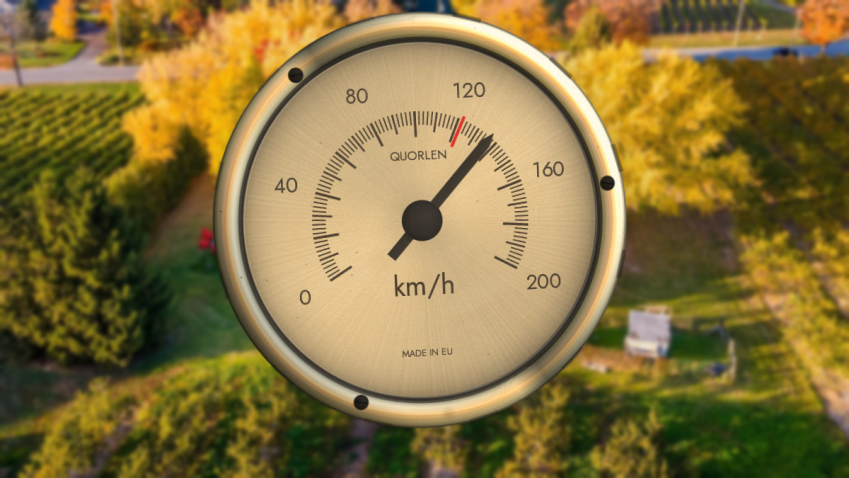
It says {"value": 136, "unit": "km/h"}
